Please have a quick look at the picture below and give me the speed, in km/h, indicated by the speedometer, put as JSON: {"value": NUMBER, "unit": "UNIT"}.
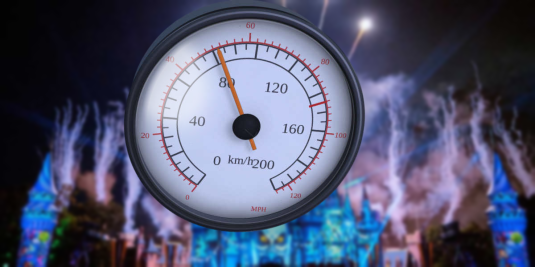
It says {"value": 82.5, "unit": "km/h"}
